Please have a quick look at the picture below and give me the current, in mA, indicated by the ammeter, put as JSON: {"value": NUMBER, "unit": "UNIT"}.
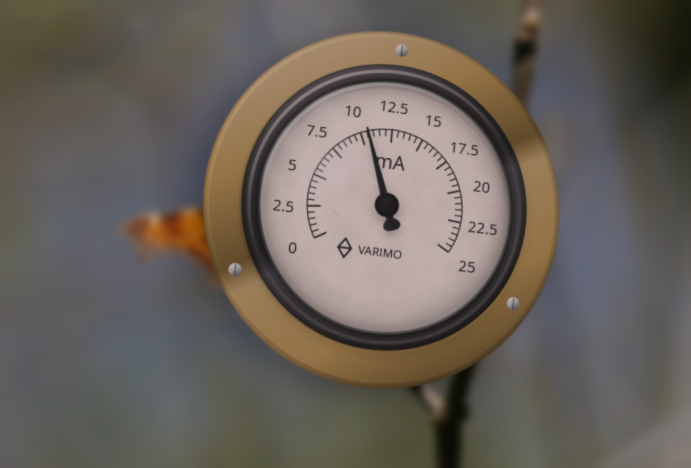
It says {"value": 10.5, "unit": "mA"}
